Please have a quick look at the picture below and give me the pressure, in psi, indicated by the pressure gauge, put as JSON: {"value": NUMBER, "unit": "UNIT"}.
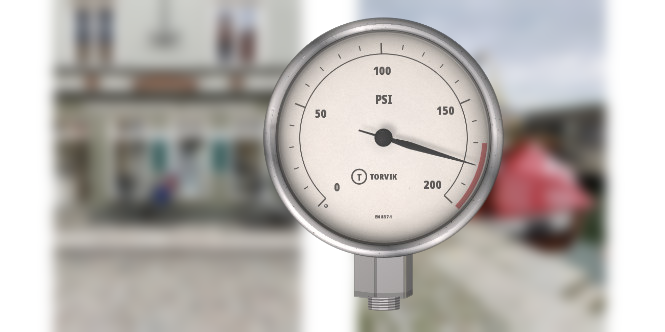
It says {"value": 180, "unit": "psi"}
